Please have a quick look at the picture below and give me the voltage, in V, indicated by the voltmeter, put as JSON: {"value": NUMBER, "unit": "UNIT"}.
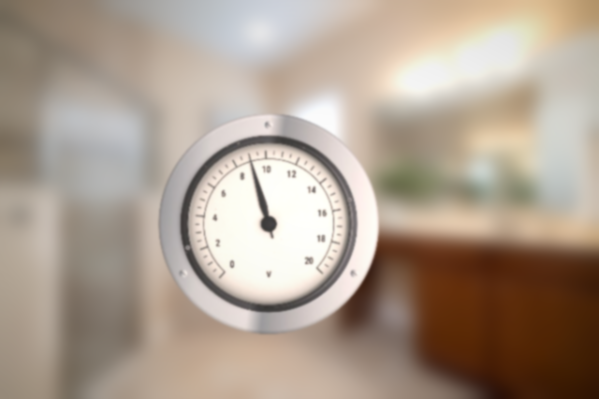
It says {"value": 9, "unit": "V"}
